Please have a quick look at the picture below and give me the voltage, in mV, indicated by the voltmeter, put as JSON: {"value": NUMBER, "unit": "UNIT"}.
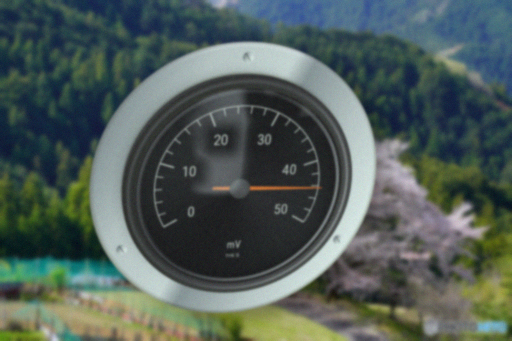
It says {"value": 44, "unit": "mV"}
